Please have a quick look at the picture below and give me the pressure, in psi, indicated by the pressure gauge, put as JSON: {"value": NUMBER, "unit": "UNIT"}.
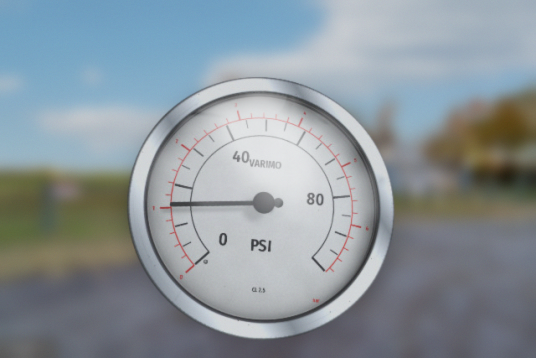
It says {"value": 15, "unit": "psi"}
